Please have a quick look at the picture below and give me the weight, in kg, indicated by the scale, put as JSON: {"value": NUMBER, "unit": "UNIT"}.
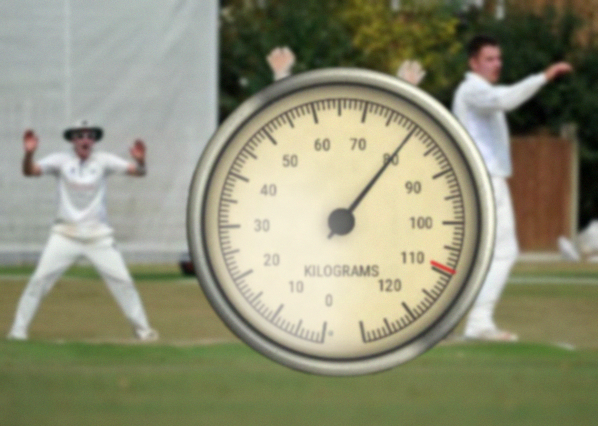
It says {"value": 80, "unit": "kg"}
